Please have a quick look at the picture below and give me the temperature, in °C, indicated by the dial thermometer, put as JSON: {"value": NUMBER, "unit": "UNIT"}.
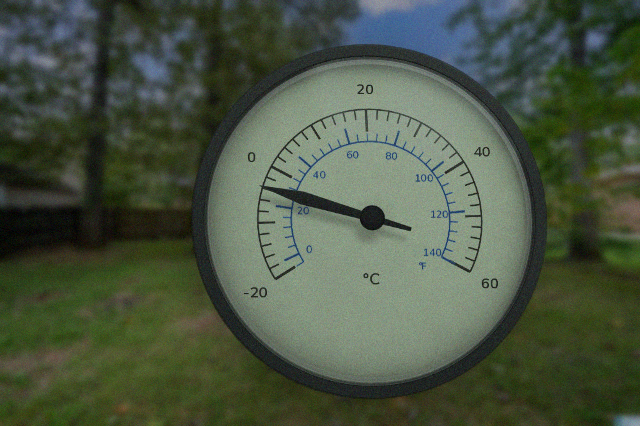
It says {"value": -4, "unit": "°C"}
